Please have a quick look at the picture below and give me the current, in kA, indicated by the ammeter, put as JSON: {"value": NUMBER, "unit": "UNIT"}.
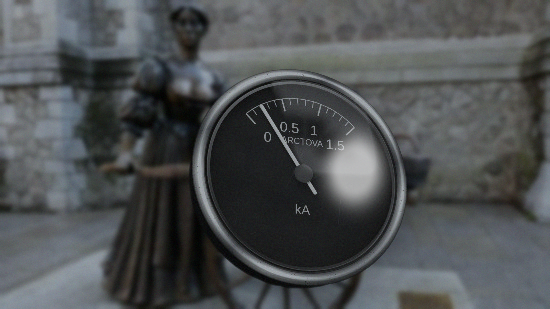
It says {"value": 0.2, "unit": "kA"}
